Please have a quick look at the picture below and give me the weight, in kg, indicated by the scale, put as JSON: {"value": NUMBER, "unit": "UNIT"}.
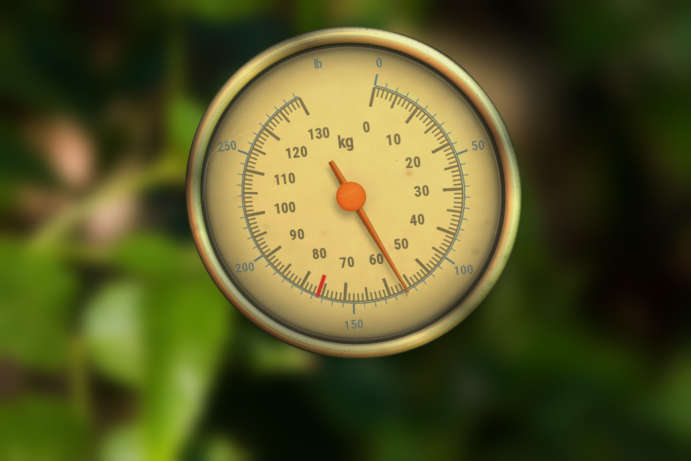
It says {"value": 56, "unit": "kg"}
